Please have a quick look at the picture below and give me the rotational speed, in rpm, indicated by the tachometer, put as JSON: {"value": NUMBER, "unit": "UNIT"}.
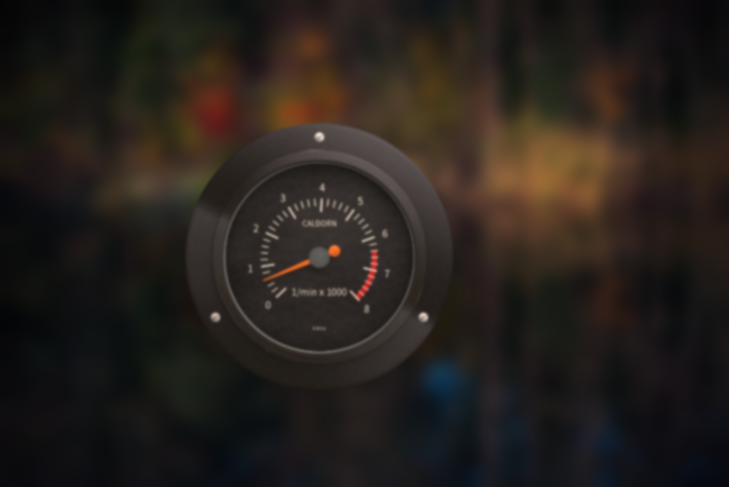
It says {"value": 600, "unit": "rpm"}
